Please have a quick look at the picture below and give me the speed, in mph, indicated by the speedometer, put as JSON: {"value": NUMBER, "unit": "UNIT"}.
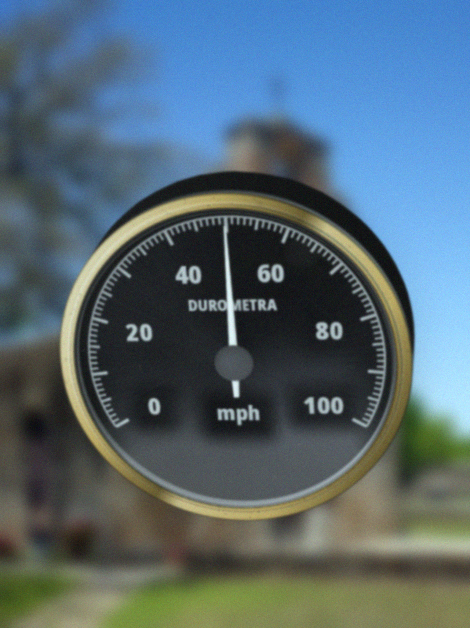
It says {"value": 50, "unit": "mph"}
